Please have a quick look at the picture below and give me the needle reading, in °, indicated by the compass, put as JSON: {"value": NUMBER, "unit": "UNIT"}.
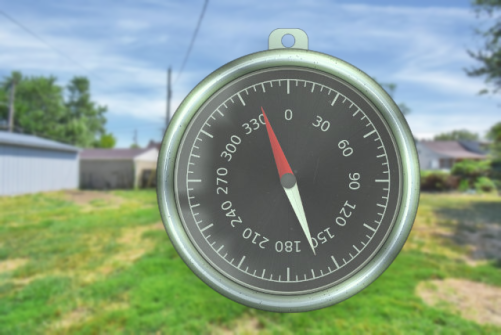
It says {"value": 340, "unit": "°"}
